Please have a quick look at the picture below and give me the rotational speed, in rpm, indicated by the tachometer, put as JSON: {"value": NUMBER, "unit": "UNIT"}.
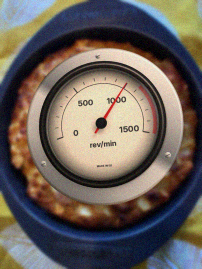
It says {"value": 1000, "unit": "rpm"}
